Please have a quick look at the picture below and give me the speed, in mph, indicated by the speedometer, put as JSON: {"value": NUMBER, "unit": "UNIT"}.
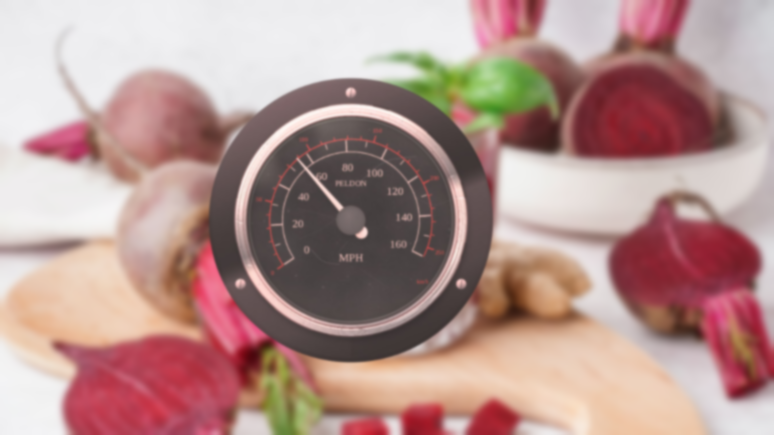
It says {"value": 55, "unit": "mph"}
